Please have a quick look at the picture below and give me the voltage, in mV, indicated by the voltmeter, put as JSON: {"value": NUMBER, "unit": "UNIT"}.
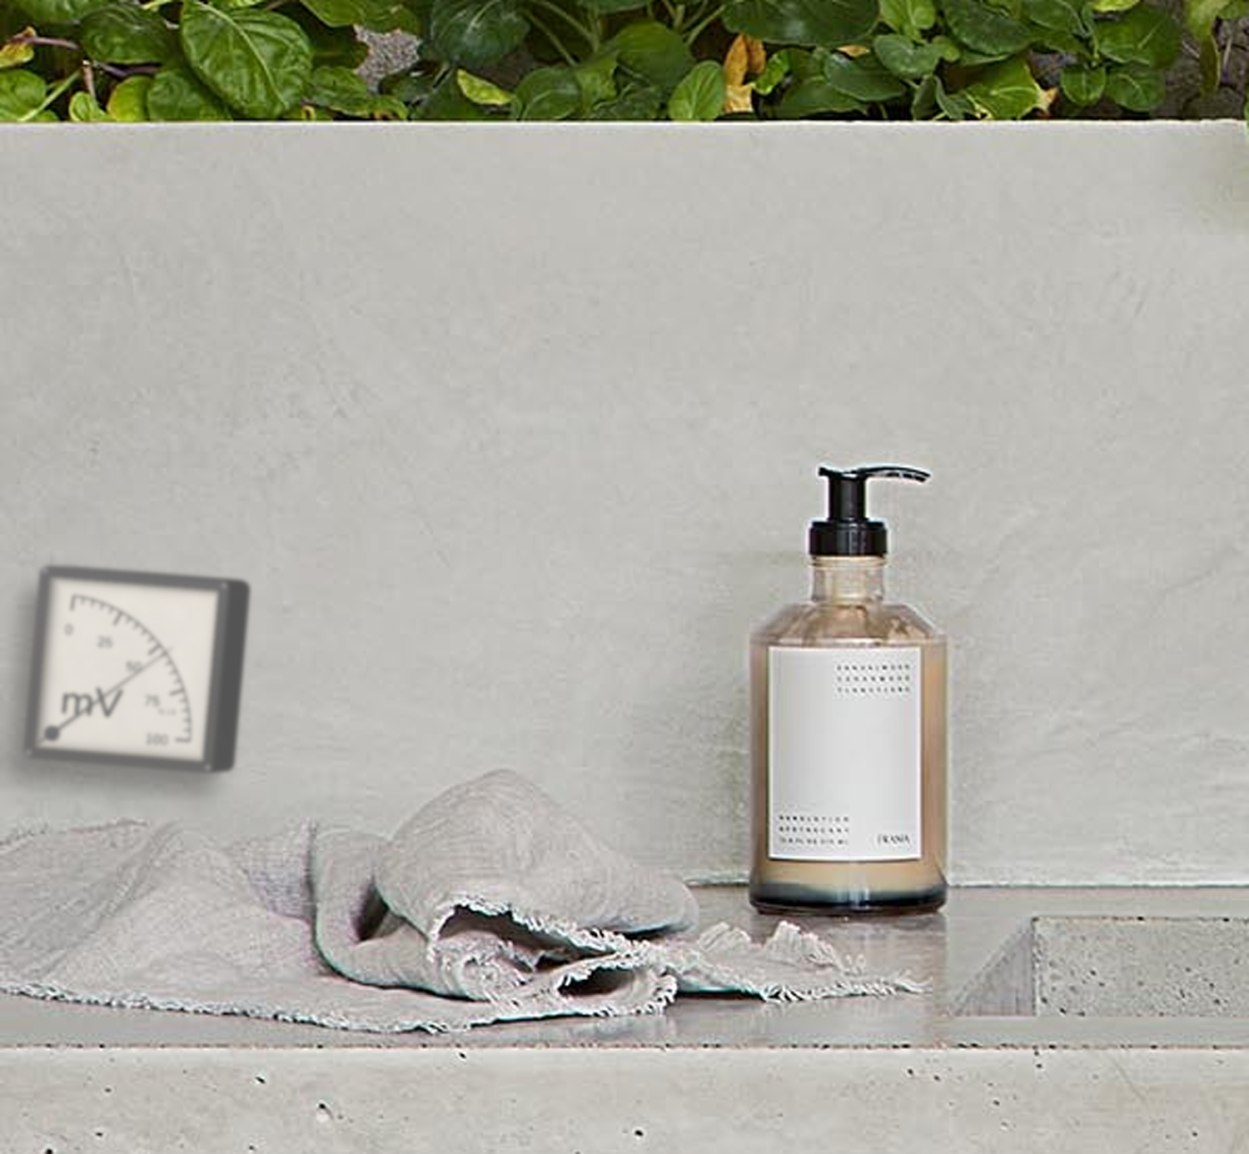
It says {"value": 55, "unit": "mV"}
